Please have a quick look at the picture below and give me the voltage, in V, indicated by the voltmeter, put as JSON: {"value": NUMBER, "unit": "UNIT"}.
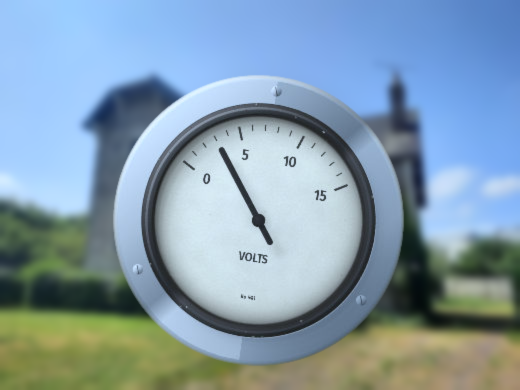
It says {"value": 3, "unit": "V"}
